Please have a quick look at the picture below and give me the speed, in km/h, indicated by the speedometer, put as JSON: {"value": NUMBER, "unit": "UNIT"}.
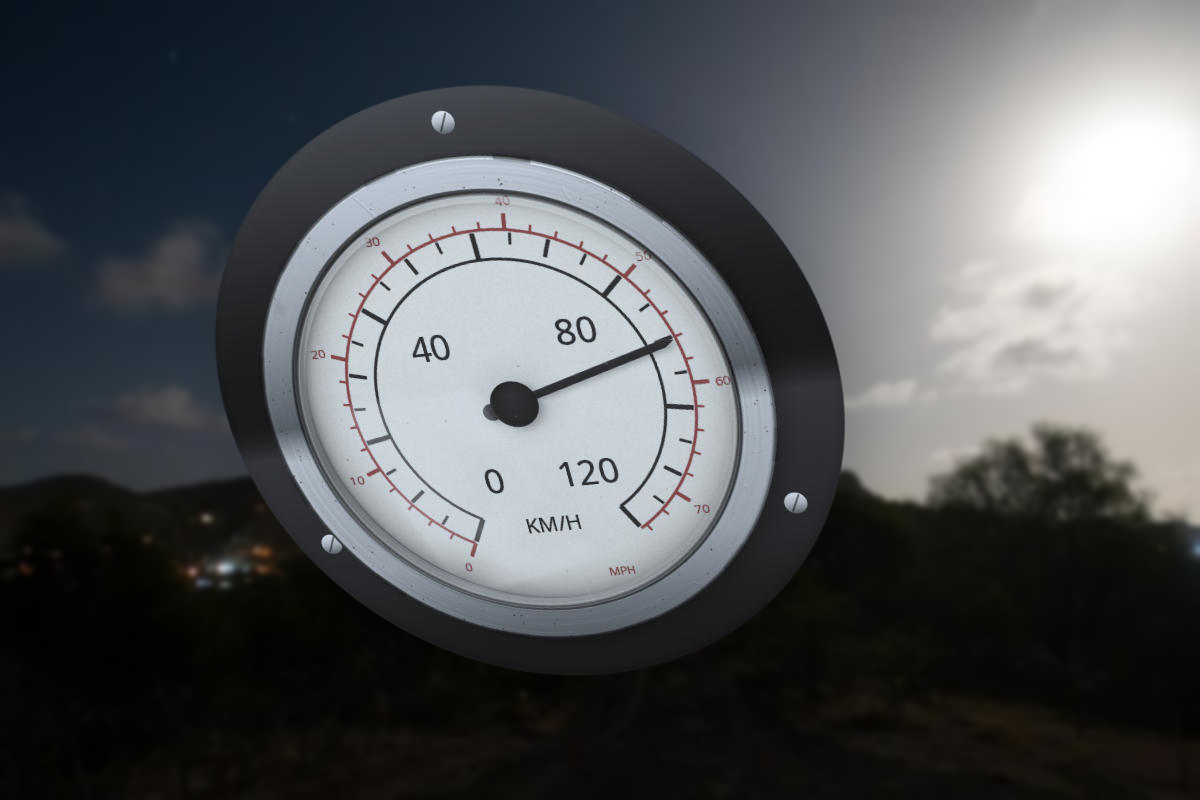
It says {"value": 90, "unit": "km/h"}
